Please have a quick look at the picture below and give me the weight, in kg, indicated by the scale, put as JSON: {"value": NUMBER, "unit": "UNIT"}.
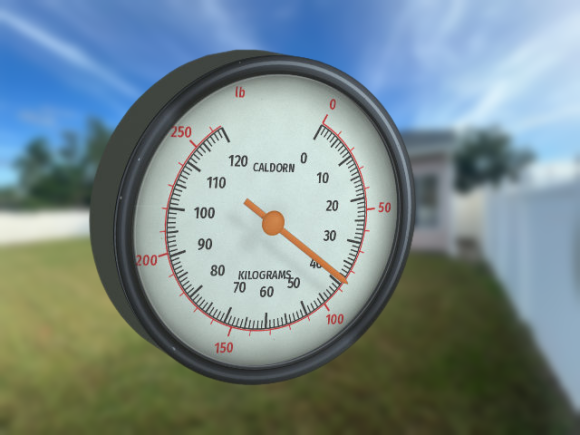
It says {"value": 39, "unit": "kg"}
